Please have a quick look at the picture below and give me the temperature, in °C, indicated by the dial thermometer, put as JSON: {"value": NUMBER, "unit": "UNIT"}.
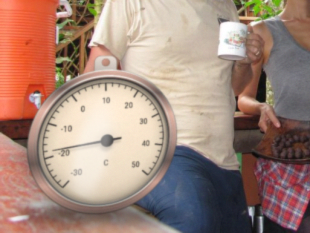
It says {"value": -18, "unit": "°C"}
